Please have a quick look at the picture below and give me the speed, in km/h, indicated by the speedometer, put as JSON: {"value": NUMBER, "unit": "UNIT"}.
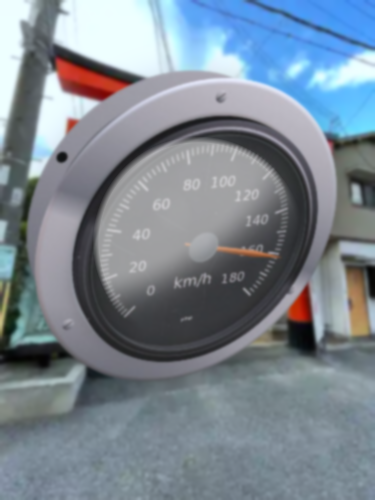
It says {"value": 160, "unit": "km/h"}
